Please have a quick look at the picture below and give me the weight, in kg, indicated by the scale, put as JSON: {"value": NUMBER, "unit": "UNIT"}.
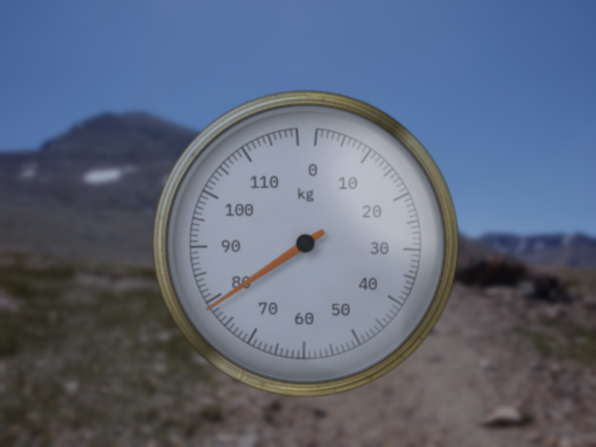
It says {"value": 79, "unit": "kg"}
